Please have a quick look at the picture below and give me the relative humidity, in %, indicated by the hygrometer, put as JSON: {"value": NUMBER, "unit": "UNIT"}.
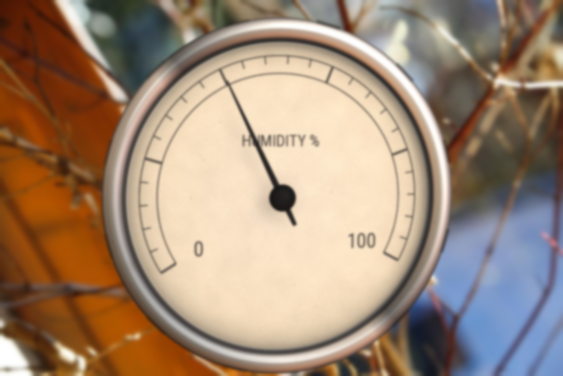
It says {"value": 40, "unit": "%"}
